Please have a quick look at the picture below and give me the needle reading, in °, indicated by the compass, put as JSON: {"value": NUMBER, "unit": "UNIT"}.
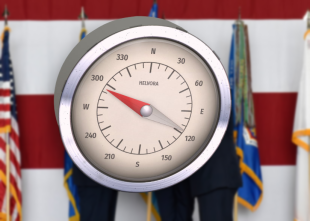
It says {"value": 295, "unit": "°"}
